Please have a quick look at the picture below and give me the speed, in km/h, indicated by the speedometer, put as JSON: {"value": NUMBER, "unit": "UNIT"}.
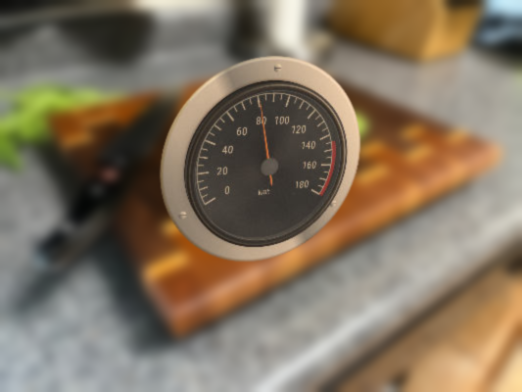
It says {"value": 80, "unit": "km/h"}
